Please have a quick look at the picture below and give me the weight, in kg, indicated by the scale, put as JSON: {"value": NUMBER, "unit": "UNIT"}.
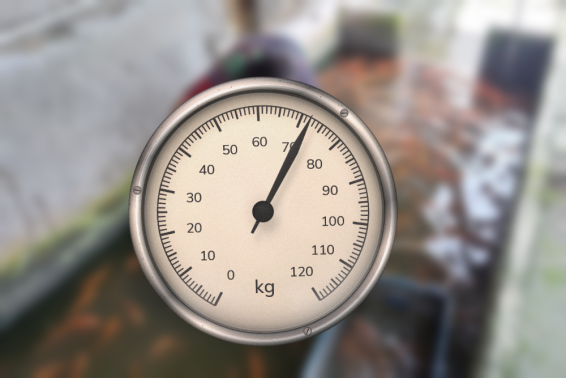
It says {"value": 72, "unit": "kg"}
